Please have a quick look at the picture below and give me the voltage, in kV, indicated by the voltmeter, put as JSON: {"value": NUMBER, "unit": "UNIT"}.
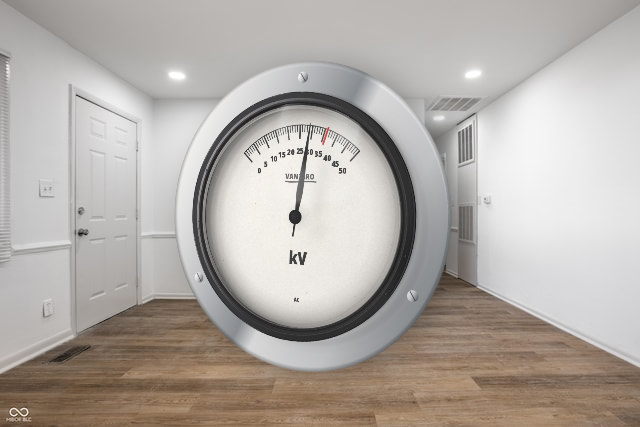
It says {"value": 30, "unit": "kV"}
